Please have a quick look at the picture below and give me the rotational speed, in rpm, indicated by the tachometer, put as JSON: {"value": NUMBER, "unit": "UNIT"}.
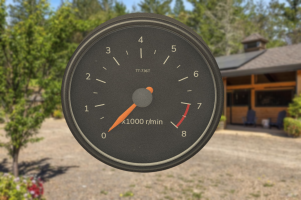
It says {"value": 0, "unit": "rpm"}
